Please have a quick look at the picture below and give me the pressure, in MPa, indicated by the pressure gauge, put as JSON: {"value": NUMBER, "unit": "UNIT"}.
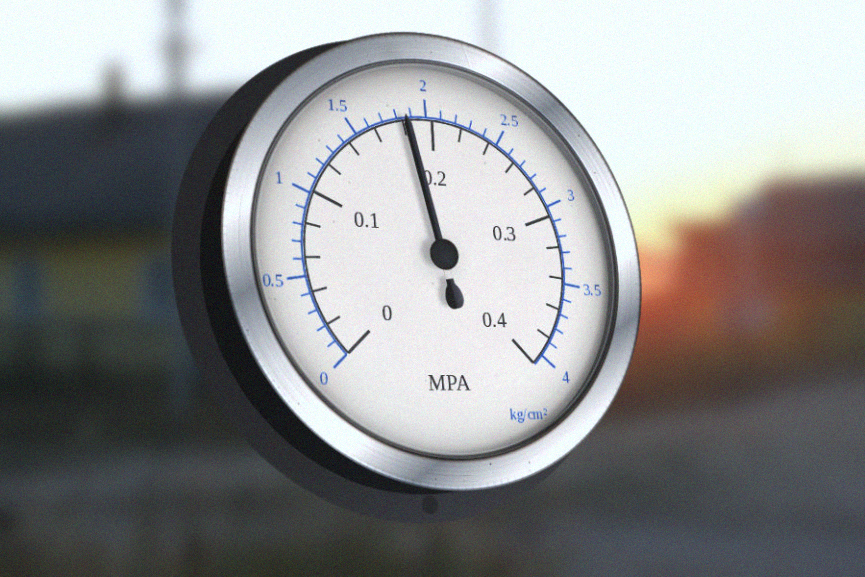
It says {"value": 0.18, "unit": "MPa"}
